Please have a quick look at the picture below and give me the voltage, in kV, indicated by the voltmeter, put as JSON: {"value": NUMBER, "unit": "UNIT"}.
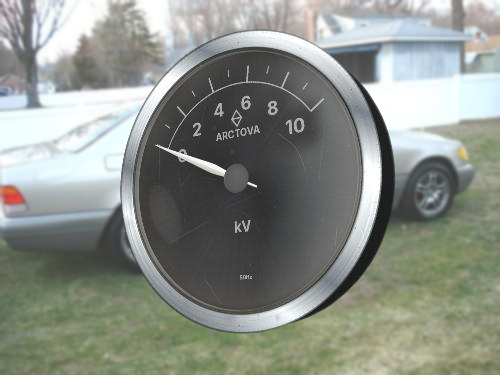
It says {"value": 0, "unit": "kV"}
